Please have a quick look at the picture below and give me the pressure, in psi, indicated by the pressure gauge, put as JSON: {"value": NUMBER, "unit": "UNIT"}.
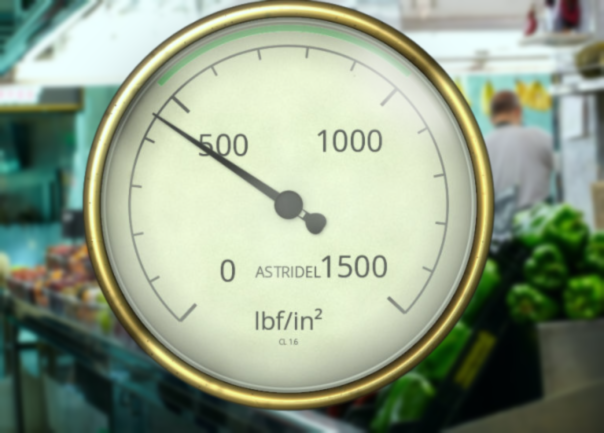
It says {"value": 450, "unit": "psi"}
